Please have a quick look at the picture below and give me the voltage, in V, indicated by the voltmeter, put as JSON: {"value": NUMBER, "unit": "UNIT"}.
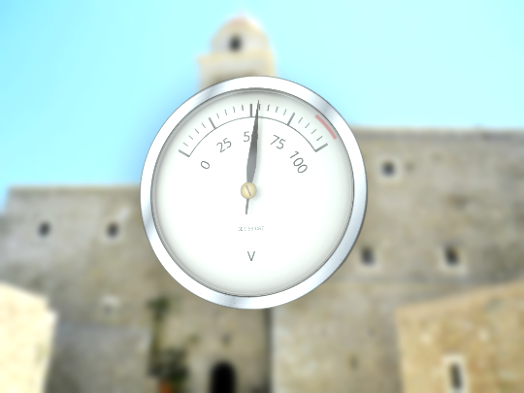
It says {"value": 55, "unit": "V"}
